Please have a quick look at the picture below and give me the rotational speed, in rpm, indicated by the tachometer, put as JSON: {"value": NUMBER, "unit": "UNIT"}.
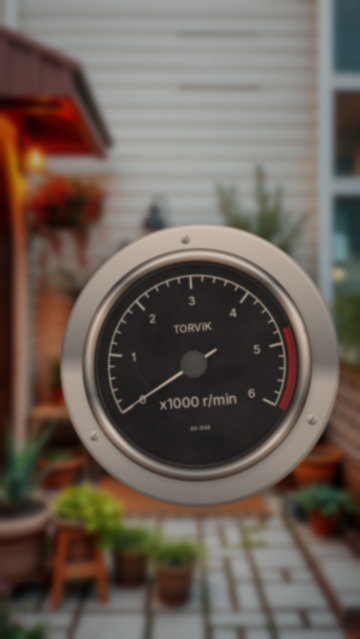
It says {"value": 0, "unit": "rpm"}
